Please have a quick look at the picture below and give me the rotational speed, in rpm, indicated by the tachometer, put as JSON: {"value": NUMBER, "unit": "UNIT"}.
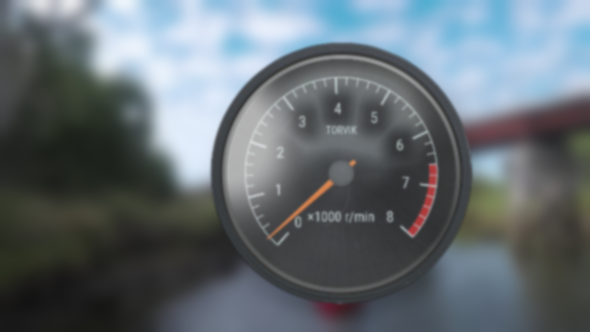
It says {"value": 200, "unit": "rpm"}
